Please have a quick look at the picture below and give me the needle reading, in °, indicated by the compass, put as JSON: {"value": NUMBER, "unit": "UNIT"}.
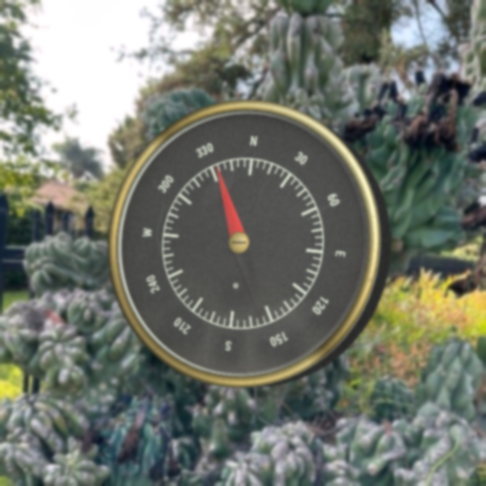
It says {"value": 335, "unit": "°"}
